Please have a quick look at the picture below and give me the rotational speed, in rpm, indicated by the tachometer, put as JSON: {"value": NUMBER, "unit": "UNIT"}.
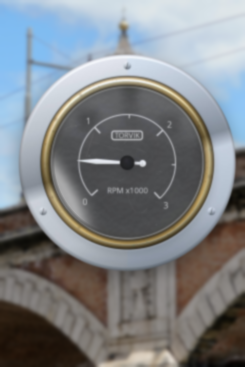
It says {"value": 500, "unit": "rpm"}
